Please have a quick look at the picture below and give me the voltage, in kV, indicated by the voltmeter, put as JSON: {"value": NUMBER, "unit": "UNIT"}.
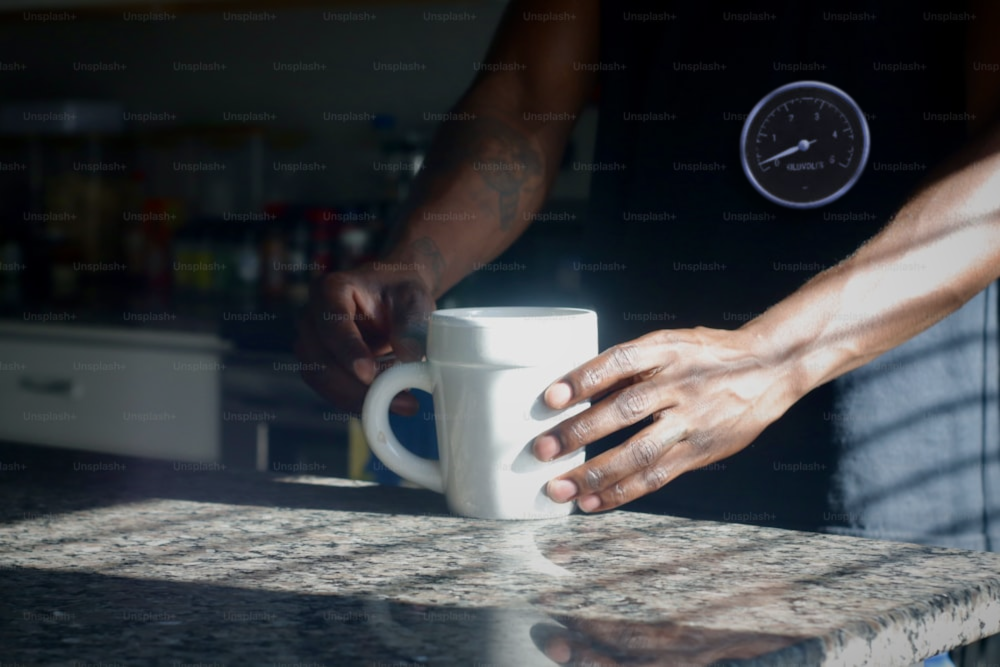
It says {"value": 0.2, "unit": "kV"}
